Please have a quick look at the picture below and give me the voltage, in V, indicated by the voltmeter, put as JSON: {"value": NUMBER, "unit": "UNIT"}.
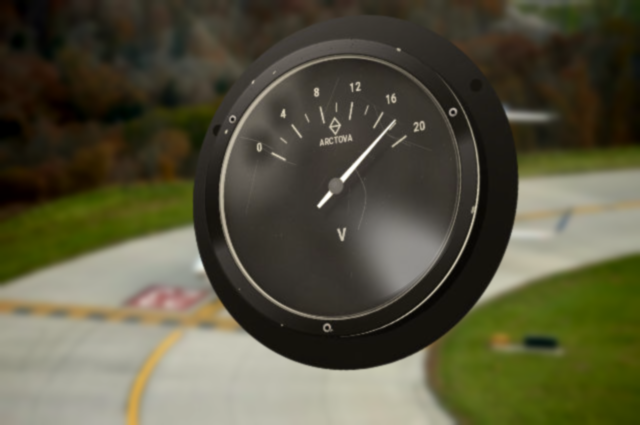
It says {"value": 18, "unit": "V"}
